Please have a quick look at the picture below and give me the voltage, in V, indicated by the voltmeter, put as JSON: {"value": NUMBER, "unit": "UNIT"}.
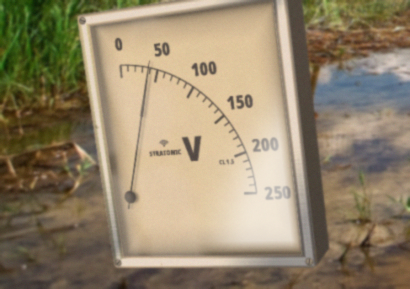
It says {"value": 40, "unit": "V"}
